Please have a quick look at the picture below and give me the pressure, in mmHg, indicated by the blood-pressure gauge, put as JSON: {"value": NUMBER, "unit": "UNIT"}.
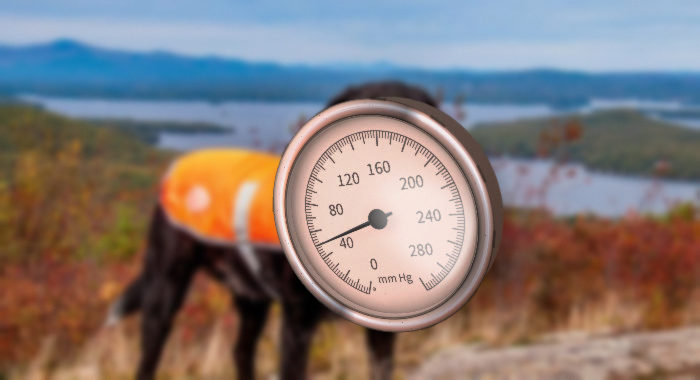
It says {"value": 50, "unit": "mmHg"}
